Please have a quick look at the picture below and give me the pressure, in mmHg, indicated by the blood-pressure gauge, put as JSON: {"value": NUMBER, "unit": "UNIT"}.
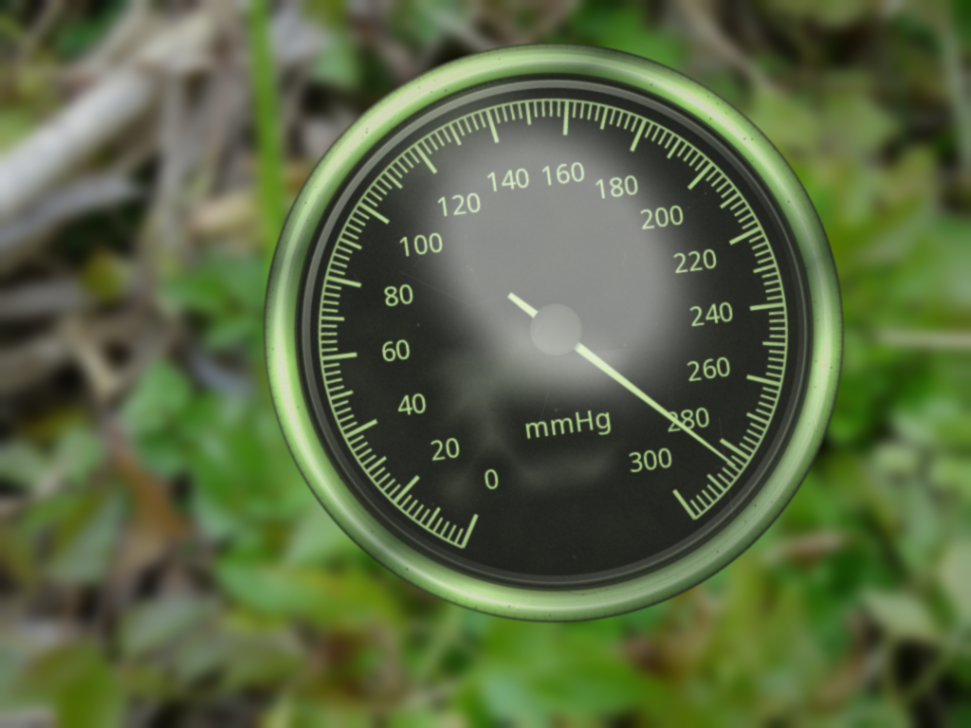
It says {"value": 284, "unit": "mmHg"}
